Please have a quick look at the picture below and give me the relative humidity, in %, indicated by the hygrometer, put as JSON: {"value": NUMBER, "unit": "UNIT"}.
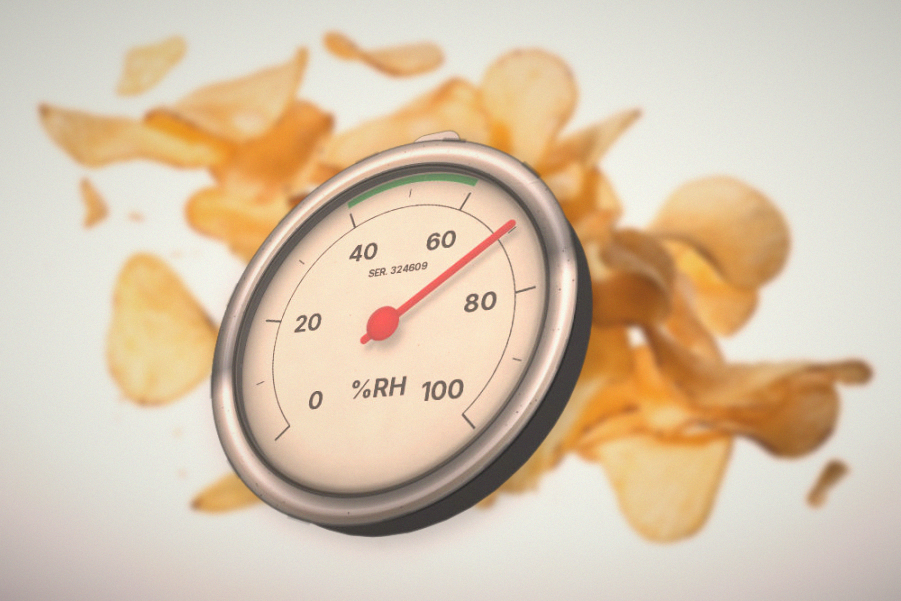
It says {"value": 70, "unit": "%"}
